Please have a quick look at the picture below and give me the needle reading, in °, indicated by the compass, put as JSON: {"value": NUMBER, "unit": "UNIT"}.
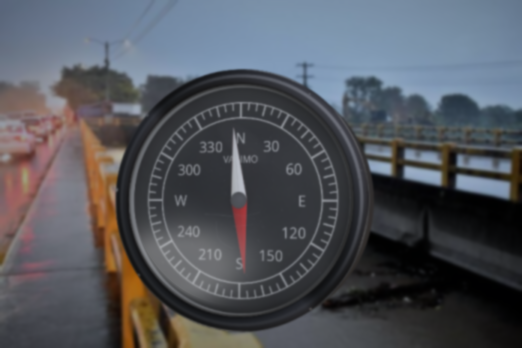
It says {"value": 175, "unit": "°"}
